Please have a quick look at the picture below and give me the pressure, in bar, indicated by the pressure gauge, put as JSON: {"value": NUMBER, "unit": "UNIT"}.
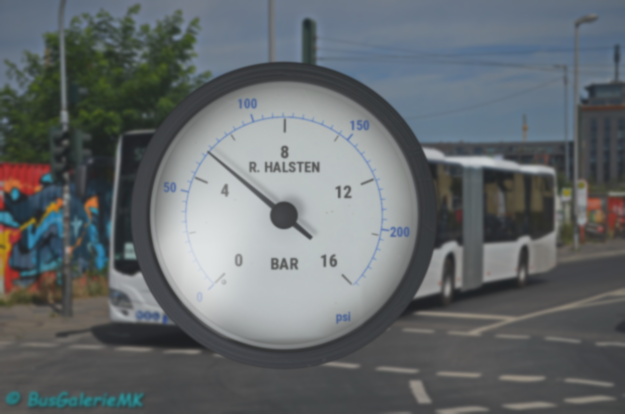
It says {"value": 5, "unit": "bar"}
